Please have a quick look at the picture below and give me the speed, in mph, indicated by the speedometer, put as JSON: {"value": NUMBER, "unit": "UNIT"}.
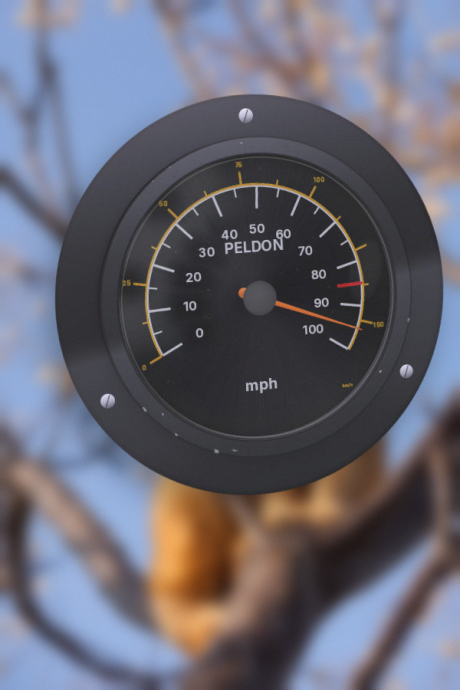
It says {"value": 95, "unit": "mph"}
